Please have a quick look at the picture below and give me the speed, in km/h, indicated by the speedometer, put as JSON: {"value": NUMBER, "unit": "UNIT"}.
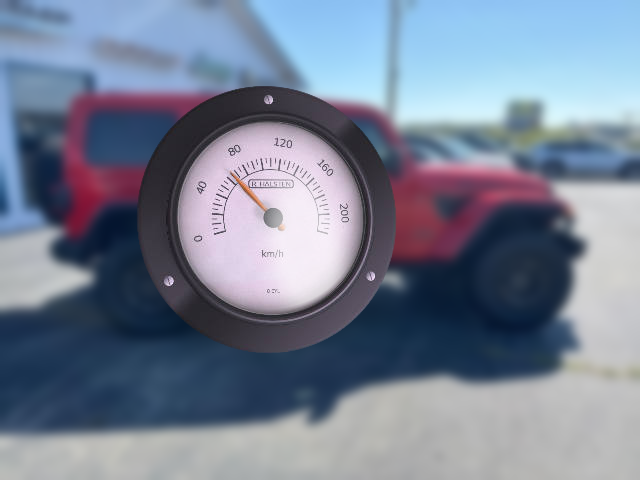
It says {"value": 65, "unit": "km/h"}
